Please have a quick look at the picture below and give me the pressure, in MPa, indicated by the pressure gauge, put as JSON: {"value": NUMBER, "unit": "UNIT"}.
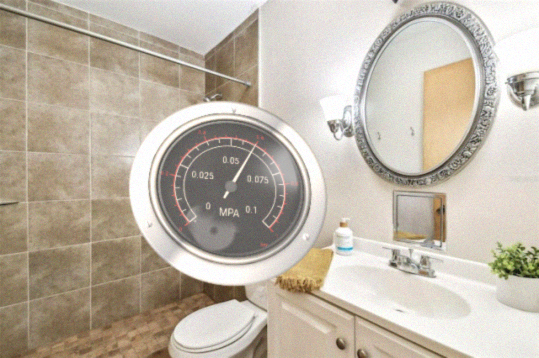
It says {"value": 0.06, "unit": "MPa"}
